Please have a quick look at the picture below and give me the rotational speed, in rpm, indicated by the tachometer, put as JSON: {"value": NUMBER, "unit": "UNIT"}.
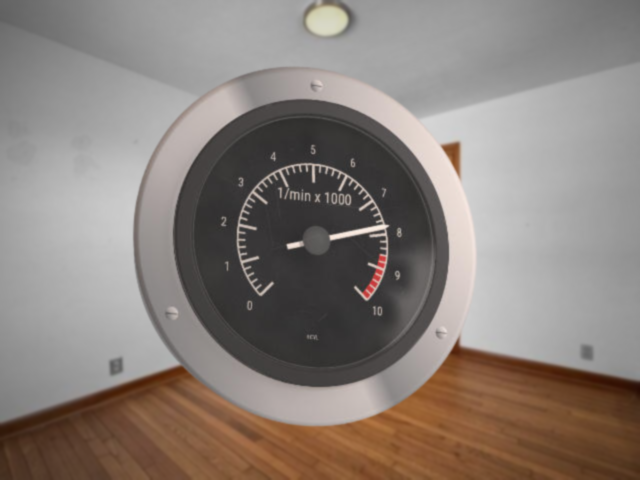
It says {"value": 7800, "unit": "rpm"}
